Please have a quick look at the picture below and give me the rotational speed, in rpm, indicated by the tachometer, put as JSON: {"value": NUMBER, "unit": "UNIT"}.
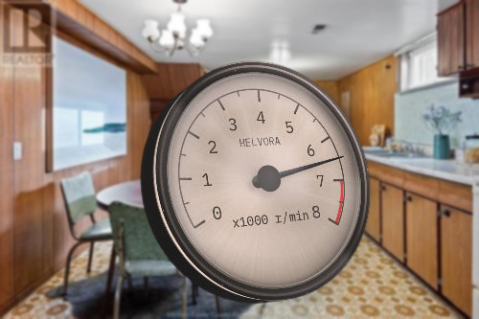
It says {"value": 6500, "unit": "rpm"}
